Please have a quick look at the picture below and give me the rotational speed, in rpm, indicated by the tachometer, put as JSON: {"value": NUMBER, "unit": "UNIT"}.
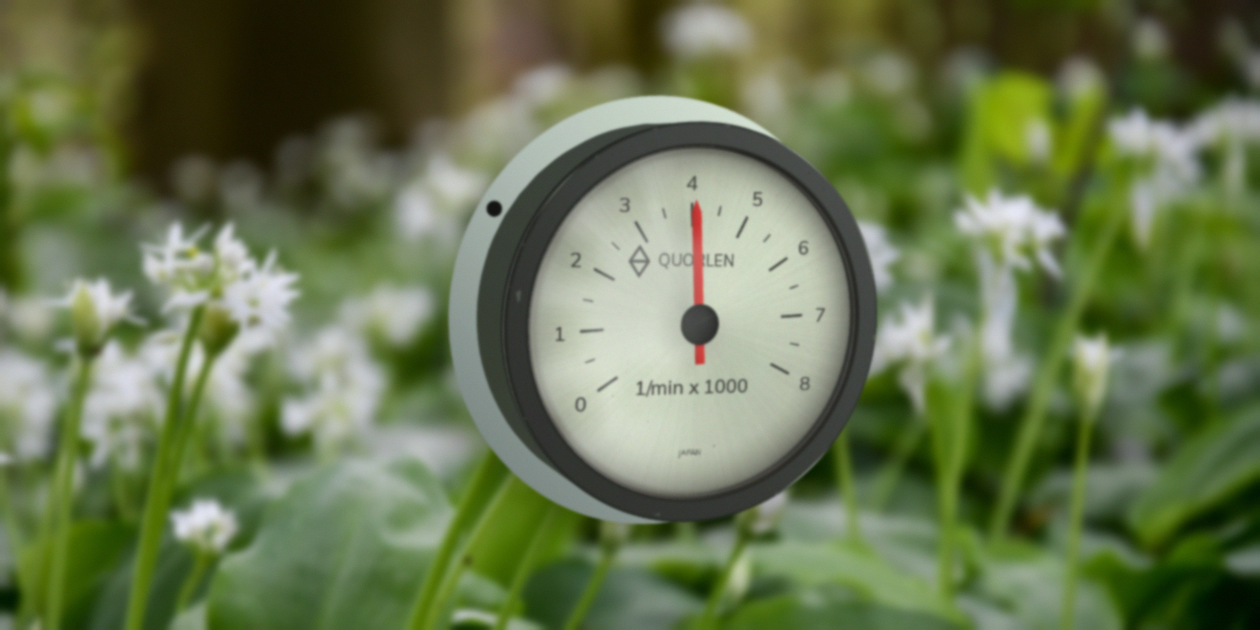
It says {"value": 4000, "unit": "rpm"}
